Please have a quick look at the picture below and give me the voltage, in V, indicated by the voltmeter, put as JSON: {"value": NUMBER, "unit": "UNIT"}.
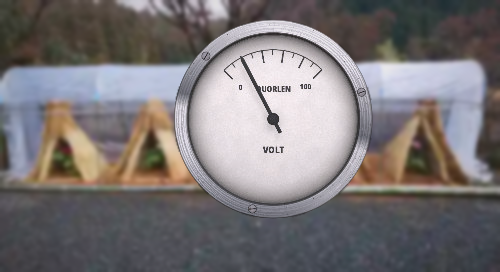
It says {"value": 20, "unit": "V"}
